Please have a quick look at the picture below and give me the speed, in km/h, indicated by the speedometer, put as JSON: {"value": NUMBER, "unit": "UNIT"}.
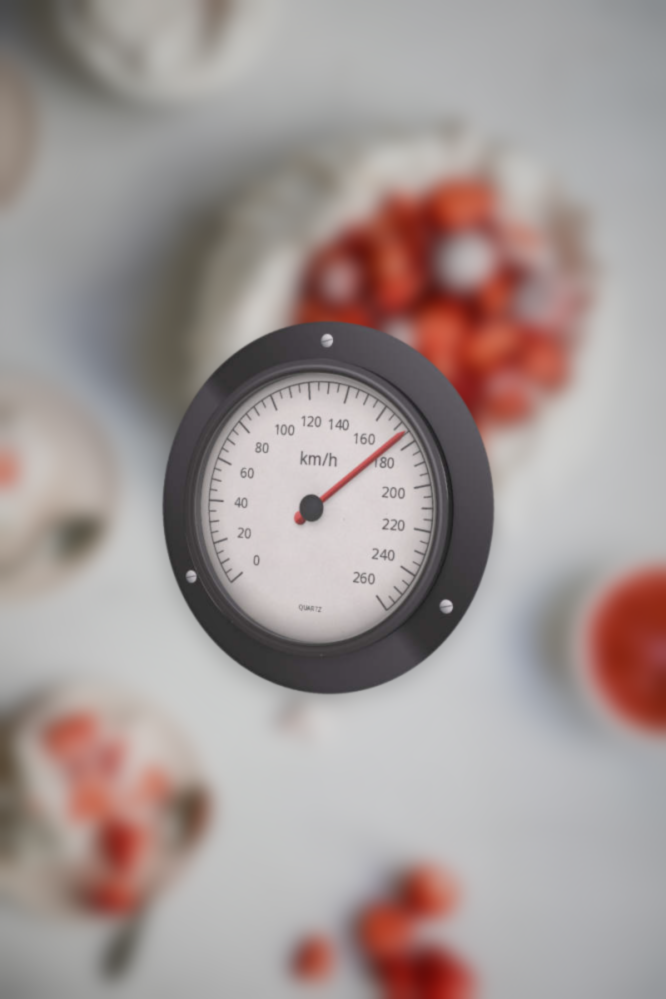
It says {"value": 175, "unit": "km/h"}
